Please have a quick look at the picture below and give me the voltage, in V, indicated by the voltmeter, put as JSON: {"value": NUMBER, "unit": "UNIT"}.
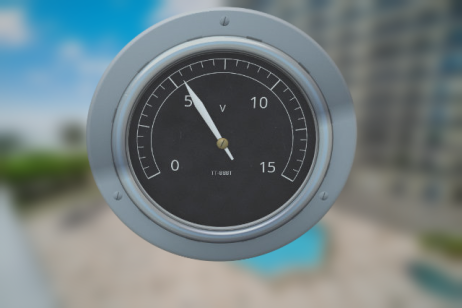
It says {"value": 5.5, "unit": "V"}
